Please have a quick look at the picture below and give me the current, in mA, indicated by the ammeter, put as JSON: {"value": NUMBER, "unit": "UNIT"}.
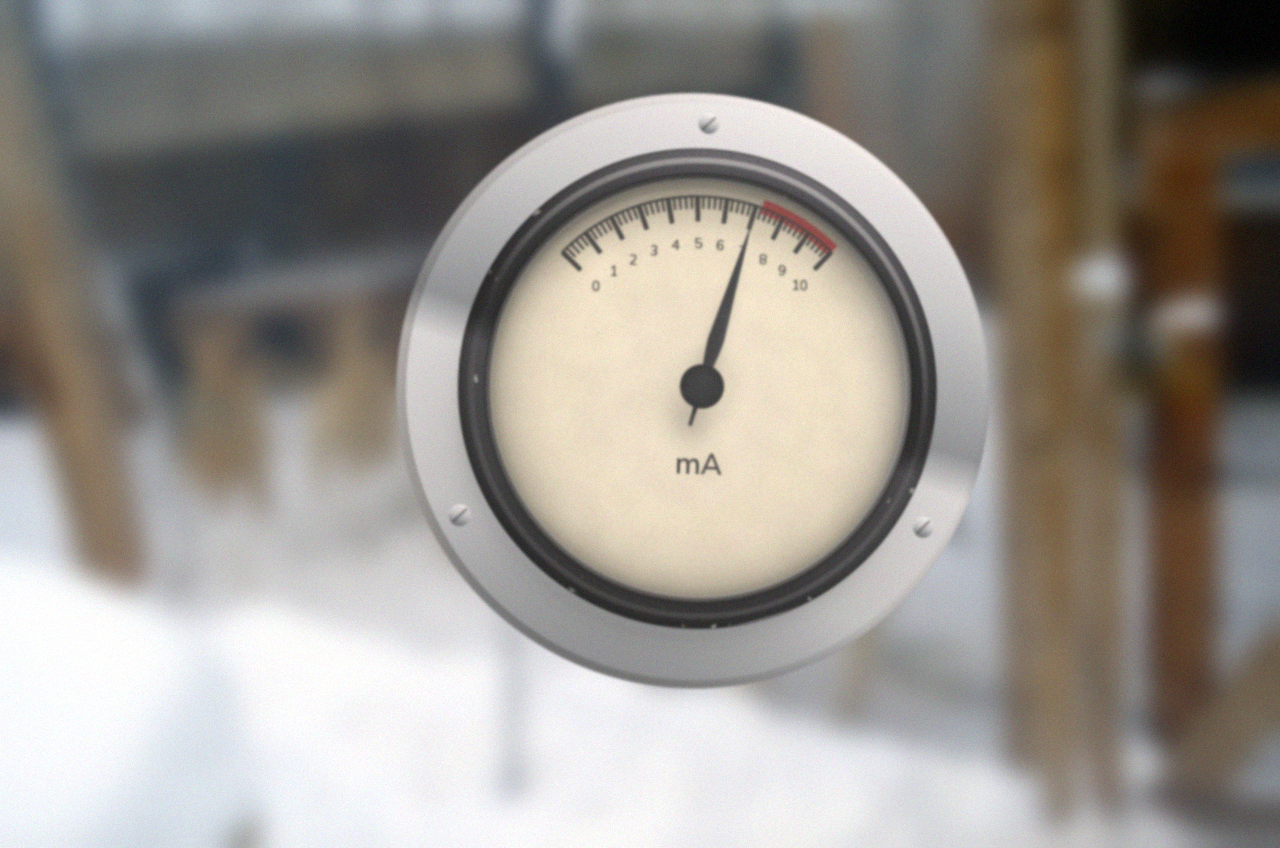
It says {"value": 7, "unit": "mA"}
